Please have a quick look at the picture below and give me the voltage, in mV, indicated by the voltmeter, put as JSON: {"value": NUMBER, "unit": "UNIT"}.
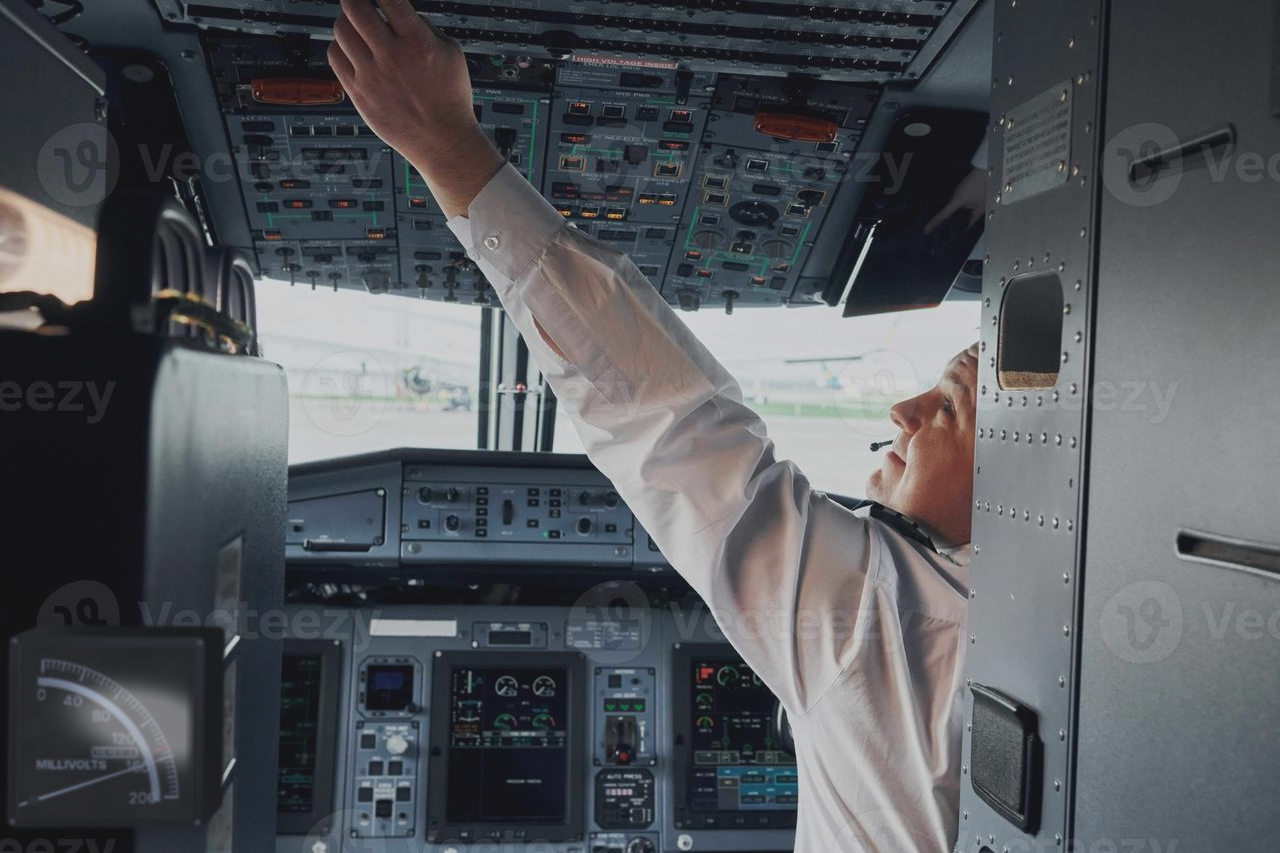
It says {"value": 160, "unit": "mV"}
